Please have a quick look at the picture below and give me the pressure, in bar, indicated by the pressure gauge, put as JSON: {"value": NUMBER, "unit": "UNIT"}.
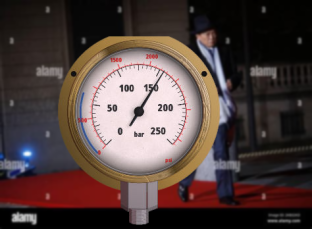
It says {"value": 155, "unit": "bar"}
